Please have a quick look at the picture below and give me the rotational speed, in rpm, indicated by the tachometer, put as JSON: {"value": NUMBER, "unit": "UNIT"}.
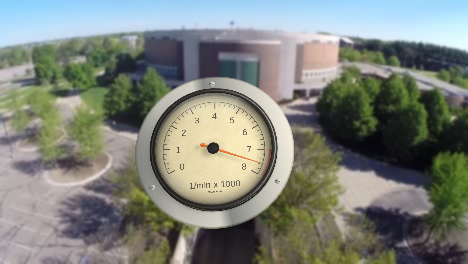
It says {"value": 7600, "unit": "rpm"}
